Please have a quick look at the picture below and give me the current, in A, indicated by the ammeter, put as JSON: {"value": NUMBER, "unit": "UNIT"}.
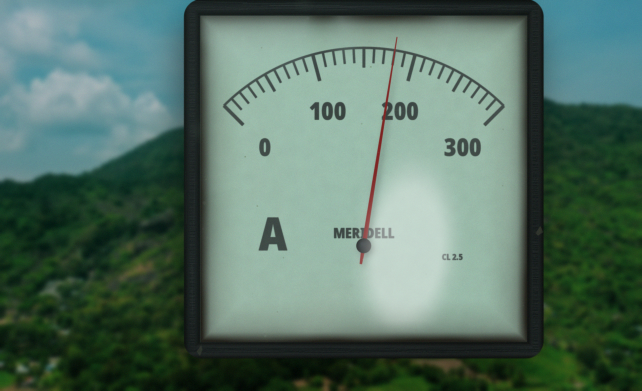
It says {"value": 180, "unit": "A"}
